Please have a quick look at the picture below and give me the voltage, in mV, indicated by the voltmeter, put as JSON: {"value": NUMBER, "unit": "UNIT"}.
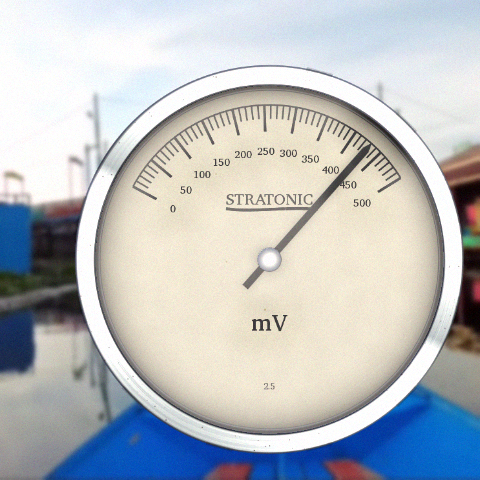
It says {"value": 430, "unit": "mV"}
